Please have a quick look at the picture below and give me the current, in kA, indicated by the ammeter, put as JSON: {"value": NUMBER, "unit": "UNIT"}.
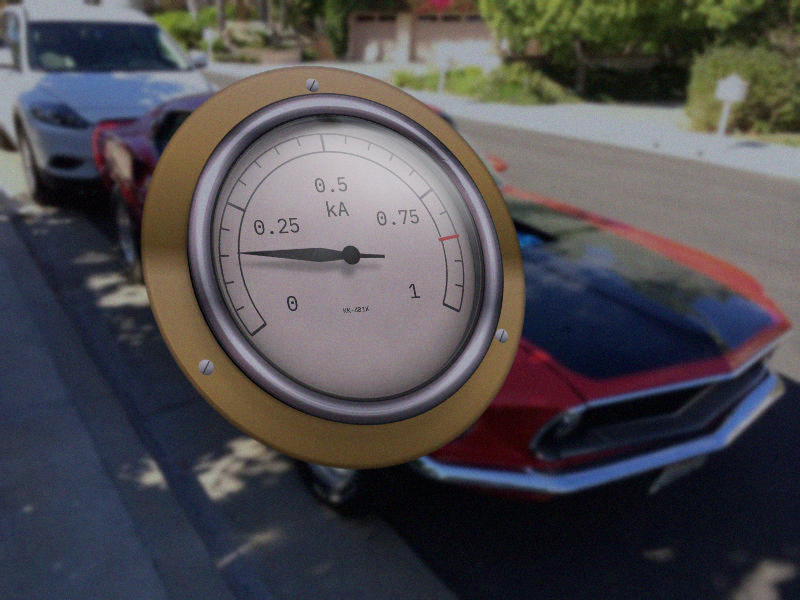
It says {"value": 0.15, "unit": "kA"}
